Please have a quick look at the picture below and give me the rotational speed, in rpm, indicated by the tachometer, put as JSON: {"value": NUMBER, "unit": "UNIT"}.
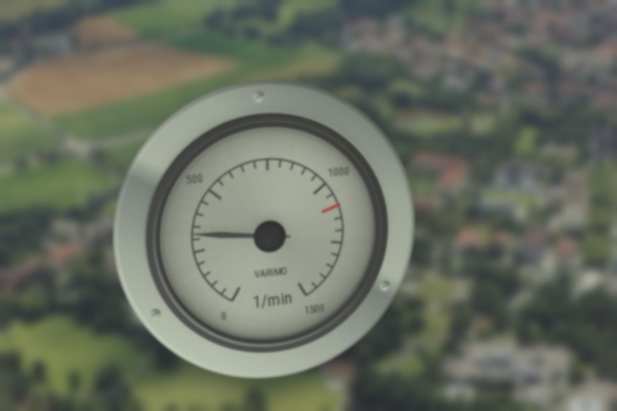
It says {"value": 325, "unit": "rpm"}
